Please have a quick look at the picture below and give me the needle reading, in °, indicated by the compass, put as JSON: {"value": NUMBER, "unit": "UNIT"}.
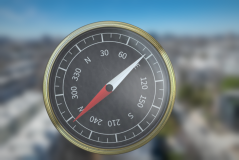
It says {"value": 265, "unit": "°"}
